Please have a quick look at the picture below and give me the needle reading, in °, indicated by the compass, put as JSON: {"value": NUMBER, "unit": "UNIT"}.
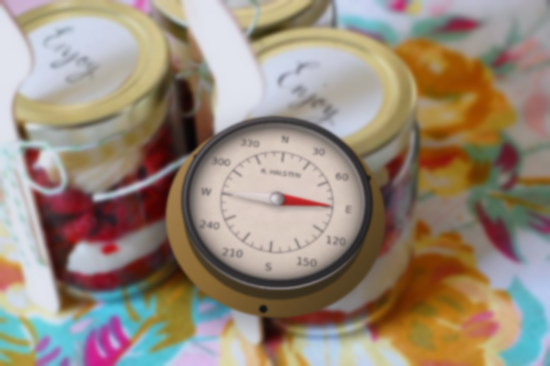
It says {"value": 90, "unit": "°"}
